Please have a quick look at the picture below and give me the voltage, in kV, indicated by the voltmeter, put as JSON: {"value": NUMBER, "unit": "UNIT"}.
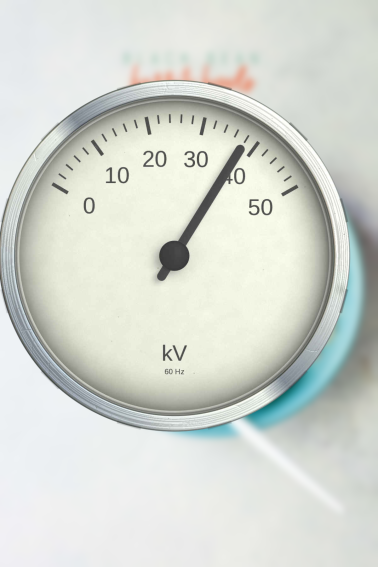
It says {"value": 38, "unit": "kV"}
